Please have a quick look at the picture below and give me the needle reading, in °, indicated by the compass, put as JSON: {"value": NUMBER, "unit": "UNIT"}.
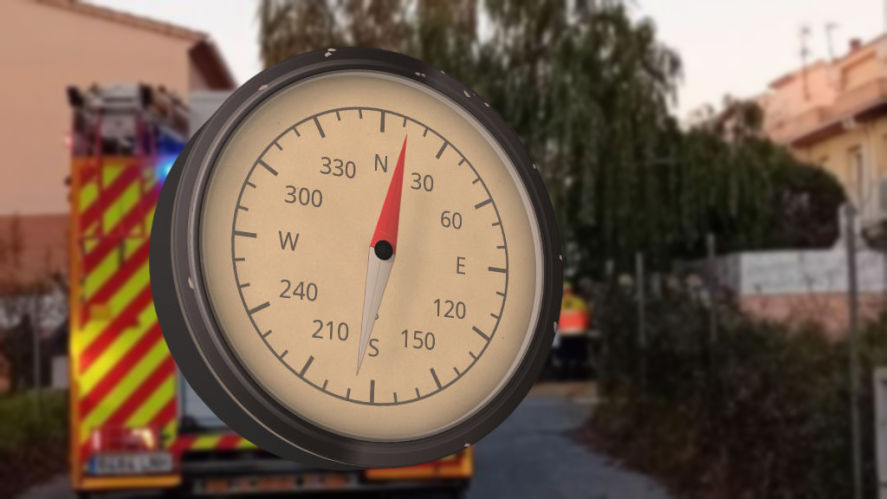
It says {"value": 10, "unit": "°"}
